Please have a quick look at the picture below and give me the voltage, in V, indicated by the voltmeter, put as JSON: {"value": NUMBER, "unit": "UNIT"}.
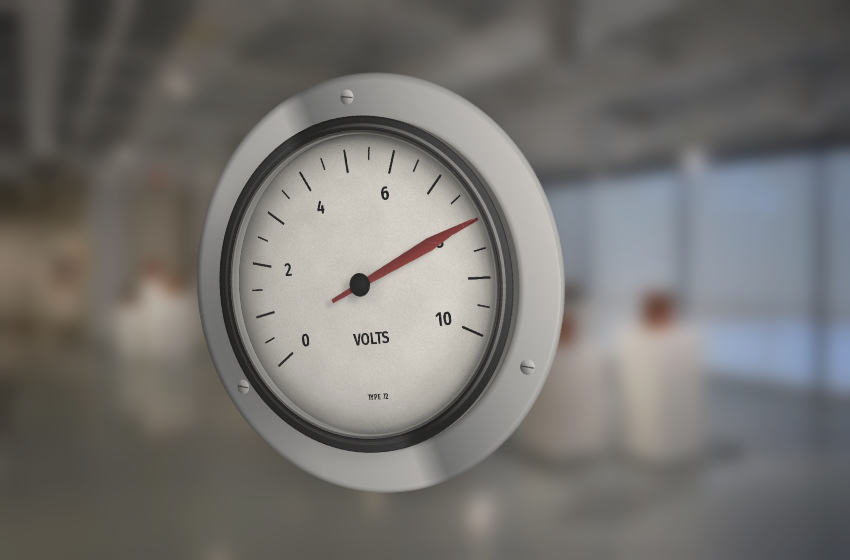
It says {"value": 8, "unit": "V"}
